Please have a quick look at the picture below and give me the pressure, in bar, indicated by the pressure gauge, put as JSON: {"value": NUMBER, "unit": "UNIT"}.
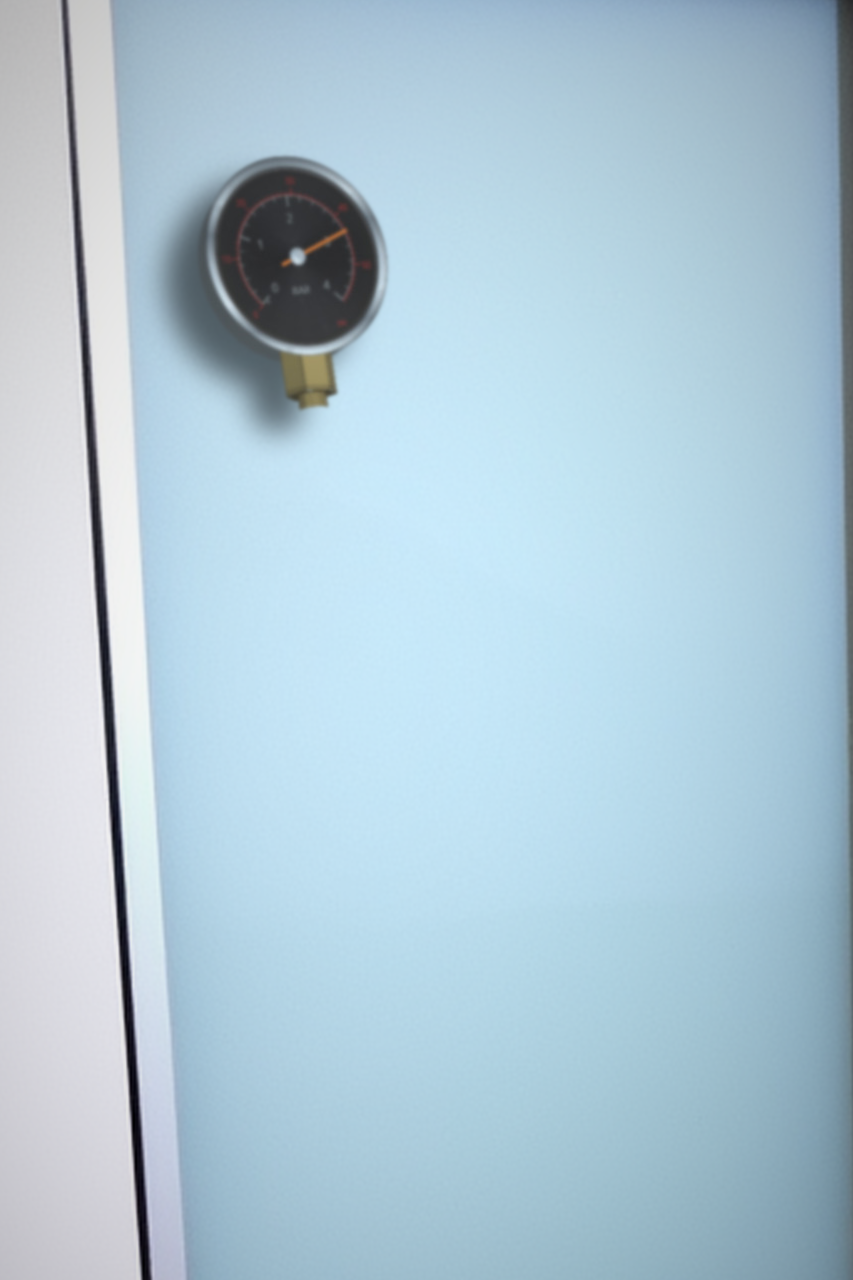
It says {"value": 3, "unit": "bar"}
